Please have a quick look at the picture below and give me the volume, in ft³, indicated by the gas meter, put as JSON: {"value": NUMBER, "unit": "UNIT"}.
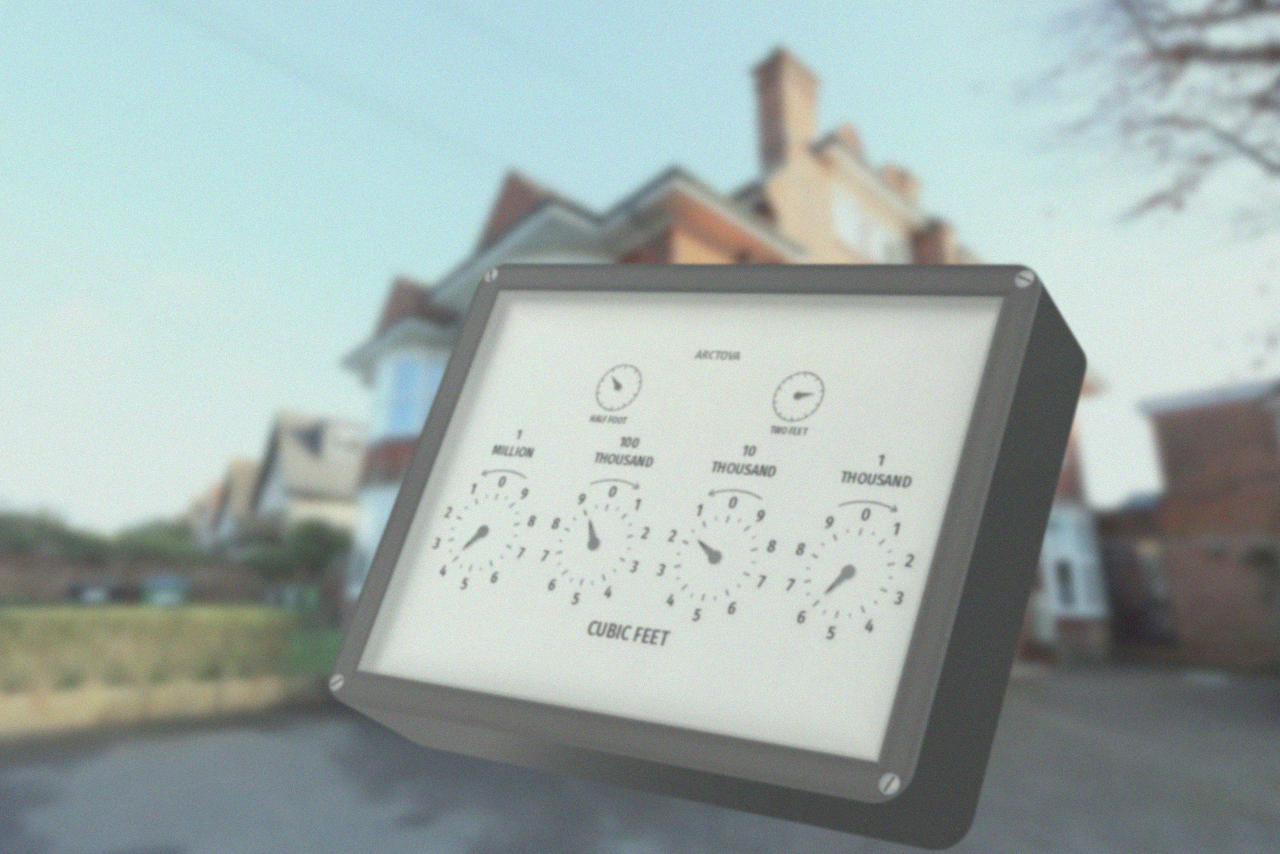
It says {"value": 391600, "unit": "ft³"}
